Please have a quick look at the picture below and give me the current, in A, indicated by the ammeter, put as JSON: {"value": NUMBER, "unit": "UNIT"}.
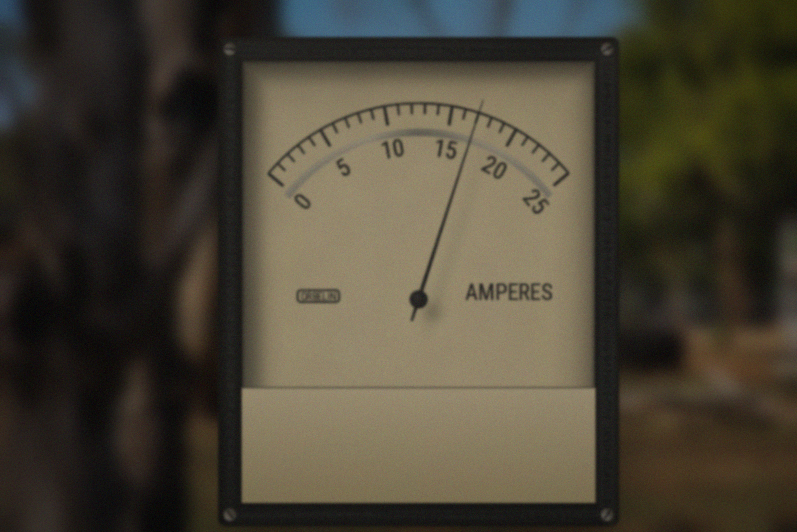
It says {"value": 17, "unit": "A"}
